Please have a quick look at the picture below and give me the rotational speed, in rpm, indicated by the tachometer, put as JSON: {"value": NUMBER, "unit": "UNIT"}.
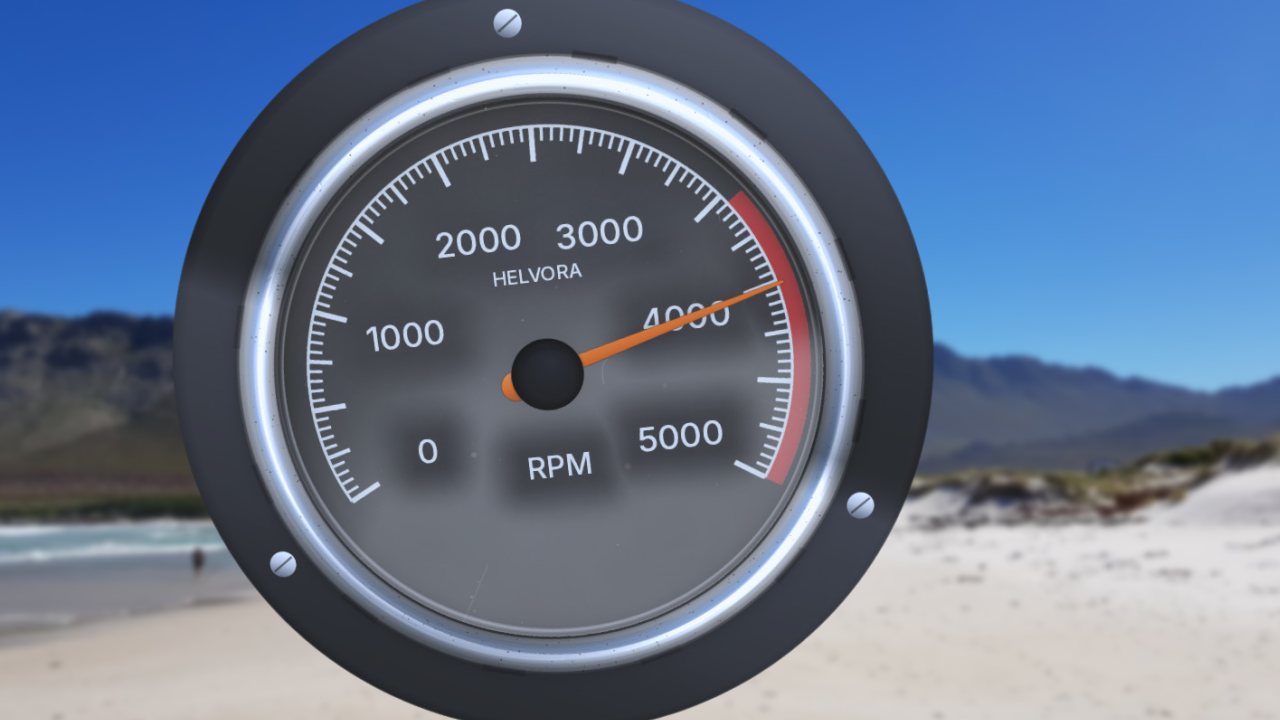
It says {"value": 4000, "unit": "rpm"}
